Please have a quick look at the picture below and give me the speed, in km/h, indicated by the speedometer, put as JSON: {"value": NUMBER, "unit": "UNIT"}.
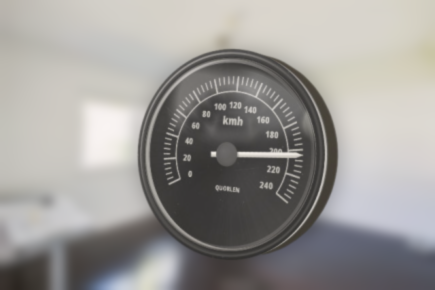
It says {"value": 204, "unit": "km/h"}
